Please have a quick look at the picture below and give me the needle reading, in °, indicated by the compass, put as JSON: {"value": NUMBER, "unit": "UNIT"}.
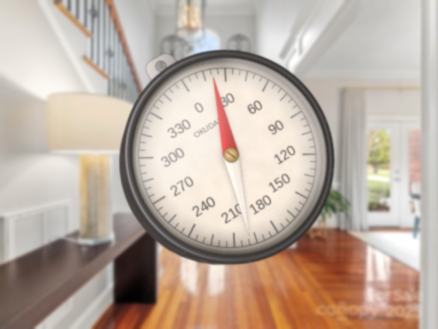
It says {"value": 20, "unit": "°"}
